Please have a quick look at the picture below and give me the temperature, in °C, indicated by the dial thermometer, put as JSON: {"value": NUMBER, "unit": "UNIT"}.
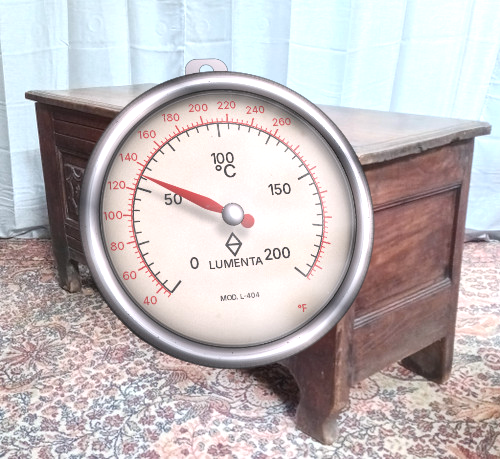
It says {"value": 55, "unit": "°C"}
